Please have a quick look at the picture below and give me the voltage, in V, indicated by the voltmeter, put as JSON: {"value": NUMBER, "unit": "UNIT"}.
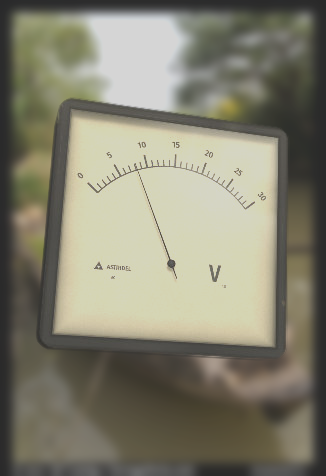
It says {"value": 8, "unit": "V"}
